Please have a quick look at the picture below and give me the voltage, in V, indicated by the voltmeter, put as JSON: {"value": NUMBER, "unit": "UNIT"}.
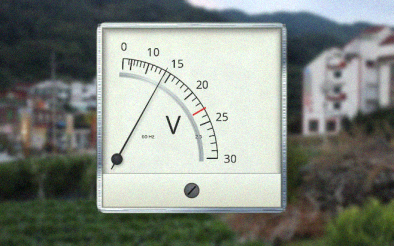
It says {"value": 14, "unit": "V"}
